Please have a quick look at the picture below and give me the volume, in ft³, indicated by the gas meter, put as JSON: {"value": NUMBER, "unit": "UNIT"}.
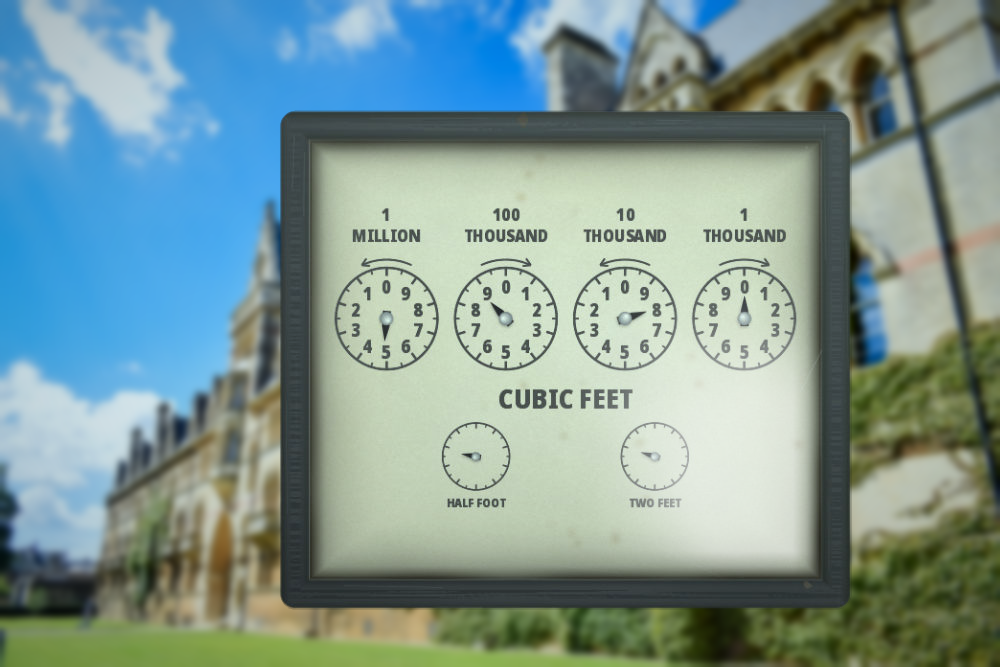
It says {"value": 488000, "unit": "ft³"}
